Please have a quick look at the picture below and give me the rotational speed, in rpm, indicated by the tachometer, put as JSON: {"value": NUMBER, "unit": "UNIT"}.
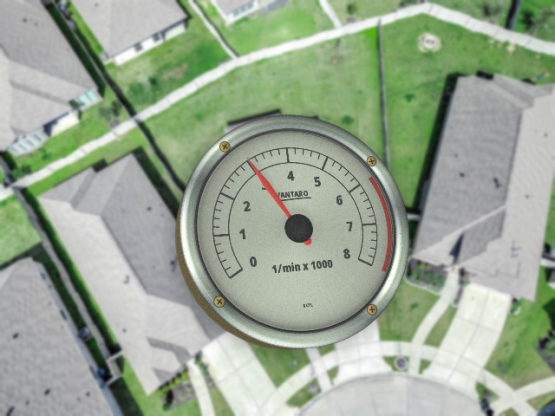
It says {"value": 3000, "unit": "rpm"}
